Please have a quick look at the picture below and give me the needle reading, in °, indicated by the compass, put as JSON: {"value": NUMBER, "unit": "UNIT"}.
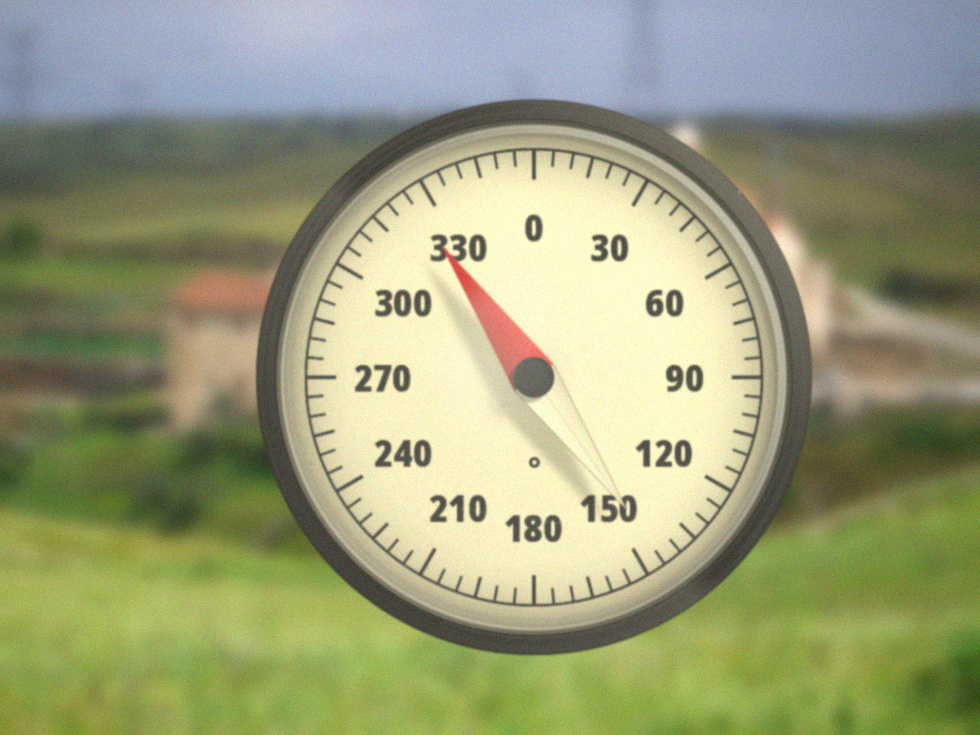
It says {"value": 325, "unit": "°"}
